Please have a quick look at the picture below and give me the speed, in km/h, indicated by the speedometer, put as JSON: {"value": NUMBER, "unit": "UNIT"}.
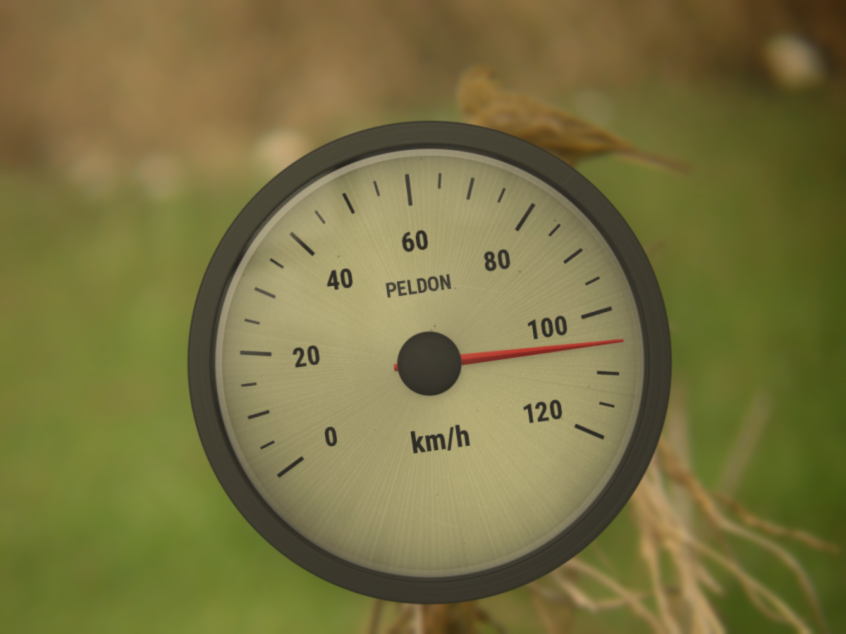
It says {"value": 105, "unit": "km/h"}
